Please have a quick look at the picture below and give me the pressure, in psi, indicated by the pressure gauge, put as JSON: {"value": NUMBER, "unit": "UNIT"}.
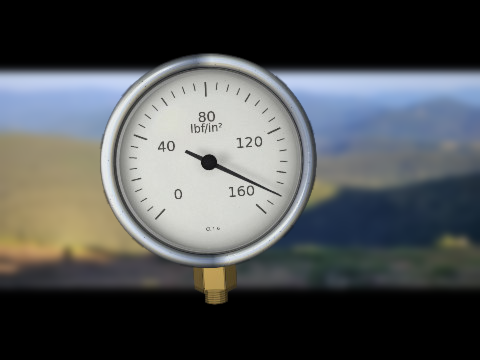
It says {"value": 150, "unit": "psi"}
